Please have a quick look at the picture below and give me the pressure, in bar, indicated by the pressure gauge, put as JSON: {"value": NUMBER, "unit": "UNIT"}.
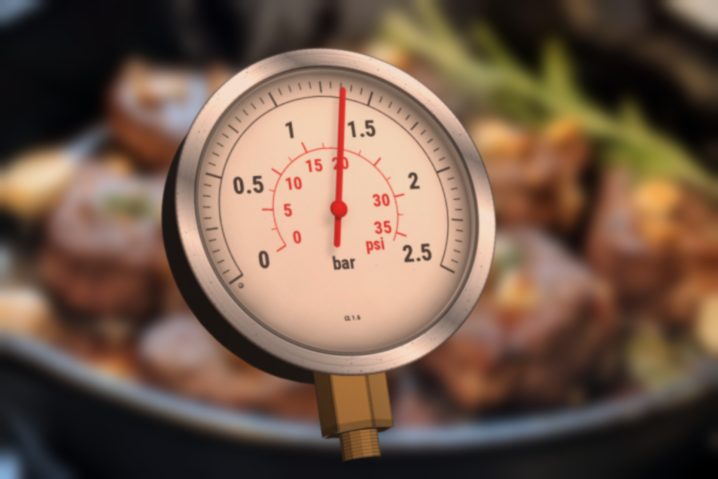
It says {"value": 1.35, "unit": "bar"}
